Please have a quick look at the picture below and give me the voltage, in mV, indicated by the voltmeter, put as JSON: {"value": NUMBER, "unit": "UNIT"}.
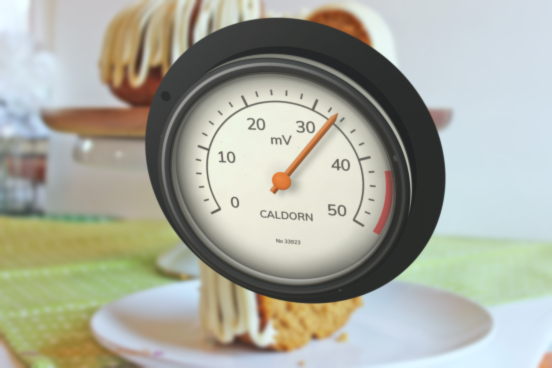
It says {"value": 33, "unit": "mV"}
